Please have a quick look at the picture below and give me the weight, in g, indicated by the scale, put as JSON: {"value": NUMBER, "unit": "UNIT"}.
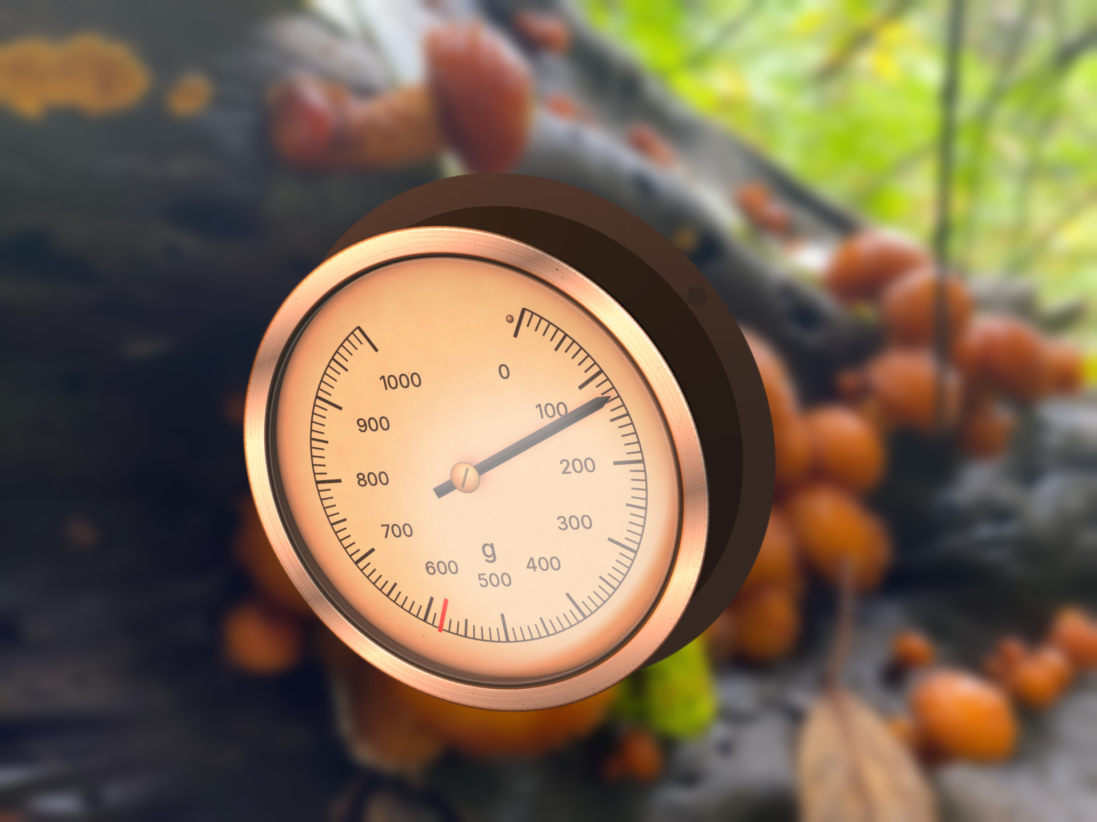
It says {"value": 125, "unit": "g"}
